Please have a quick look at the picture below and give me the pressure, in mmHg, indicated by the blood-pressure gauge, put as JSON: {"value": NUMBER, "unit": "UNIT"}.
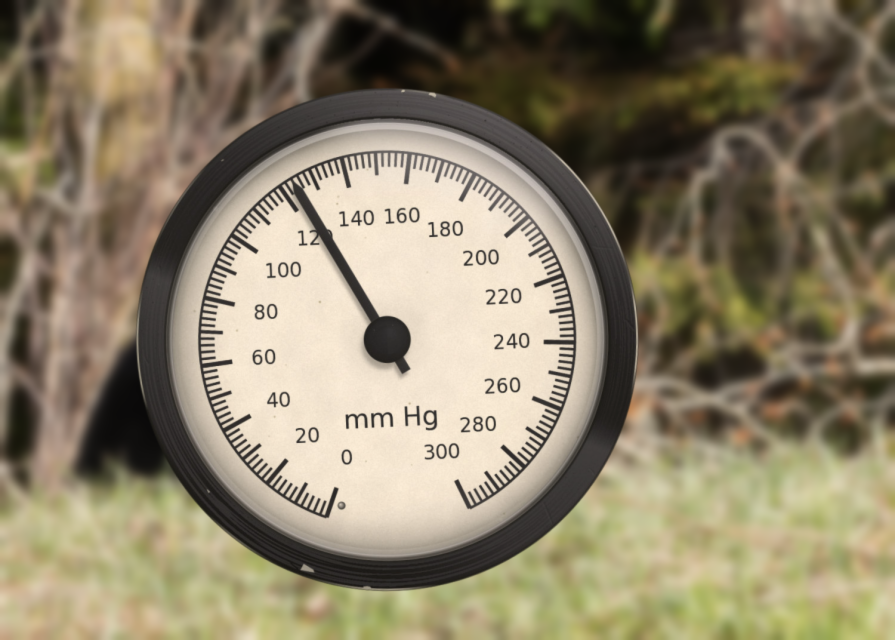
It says {"value": 124, "unit": "mmHg"}
